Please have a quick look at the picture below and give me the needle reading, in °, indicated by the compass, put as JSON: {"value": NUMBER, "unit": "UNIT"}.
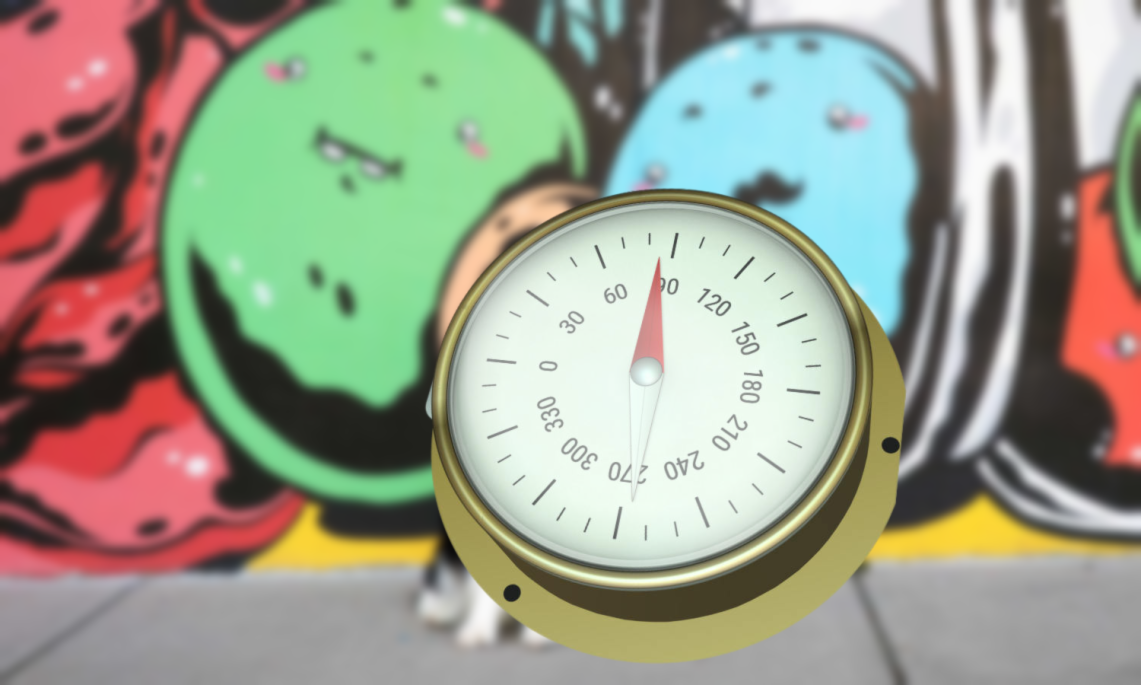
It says {"value": 85, "unit": "°"}
